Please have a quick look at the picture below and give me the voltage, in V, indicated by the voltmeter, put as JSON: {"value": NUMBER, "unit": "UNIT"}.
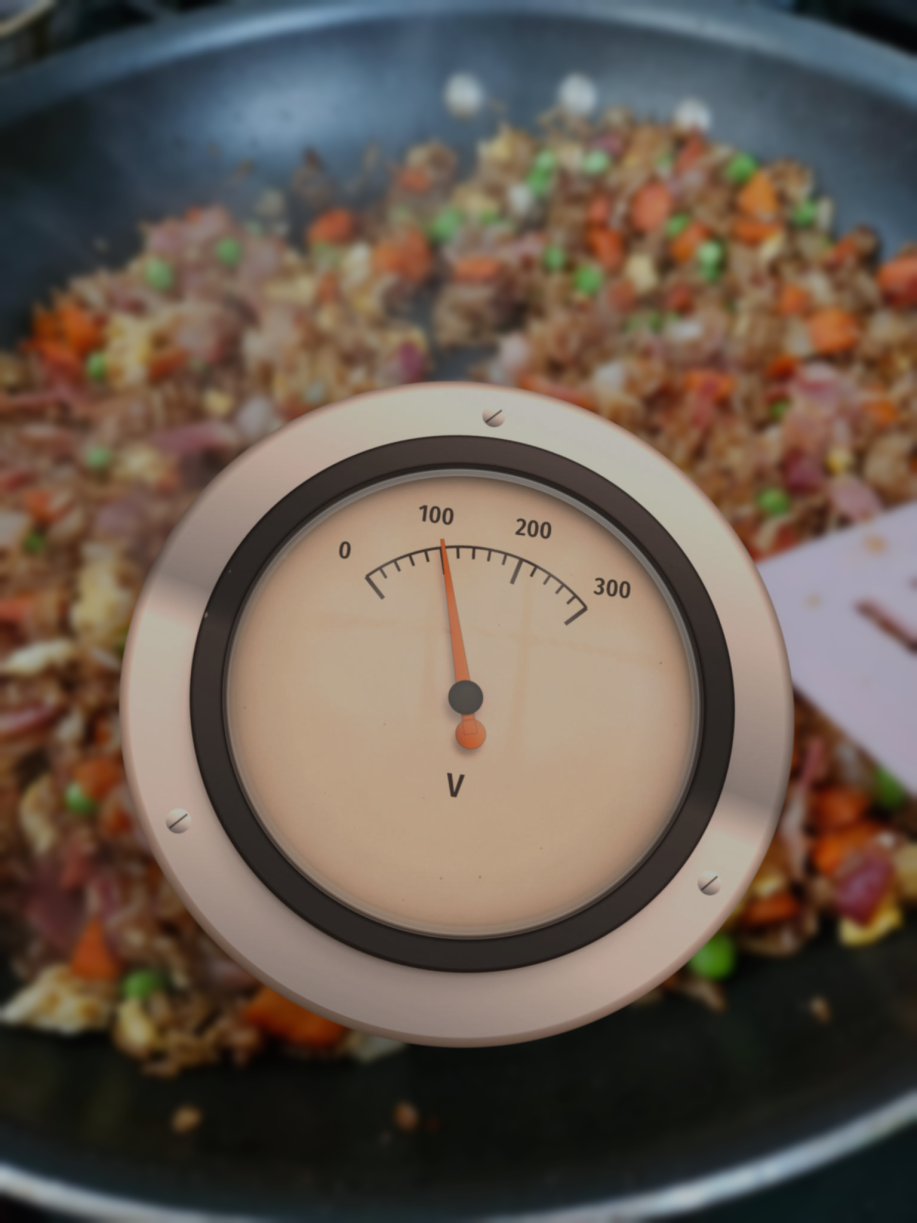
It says {"value": 100, "unit": "V"}
